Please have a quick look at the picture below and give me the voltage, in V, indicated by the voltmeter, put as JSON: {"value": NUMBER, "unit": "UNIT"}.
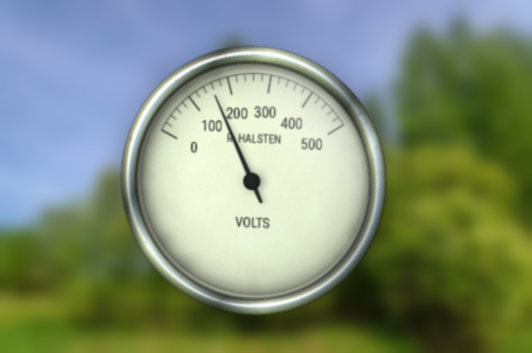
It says {"value": 160, "unit": "V"}
